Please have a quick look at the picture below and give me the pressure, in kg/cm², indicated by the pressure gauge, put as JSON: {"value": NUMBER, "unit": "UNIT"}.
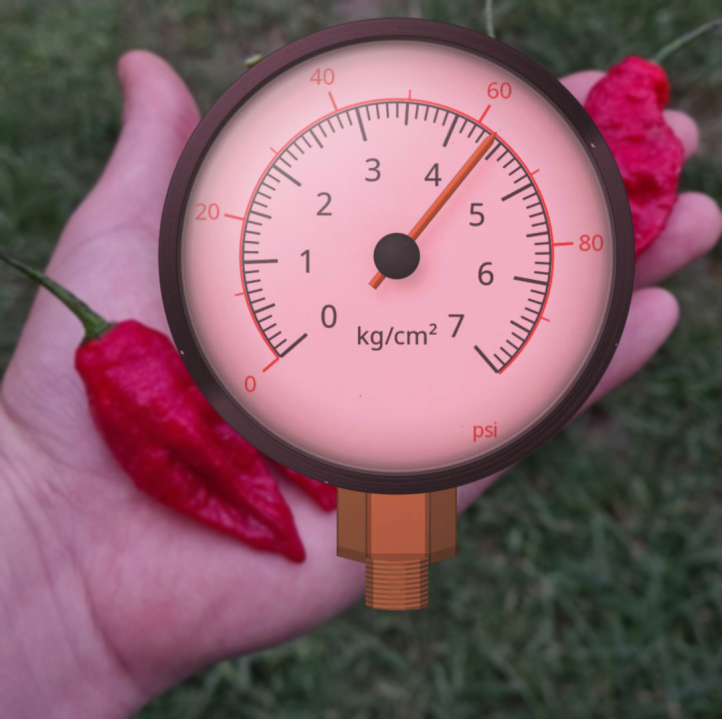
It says {"value": 4.4, "unit": "kg/cm²"}
